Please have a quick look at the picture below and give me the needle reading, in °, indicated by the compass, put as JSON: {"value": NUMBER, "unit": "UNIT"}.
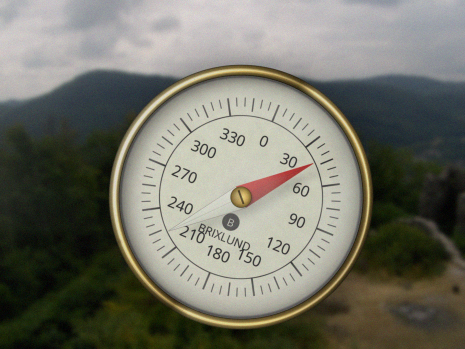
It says {"value": 42.5, "unit": "°"}
